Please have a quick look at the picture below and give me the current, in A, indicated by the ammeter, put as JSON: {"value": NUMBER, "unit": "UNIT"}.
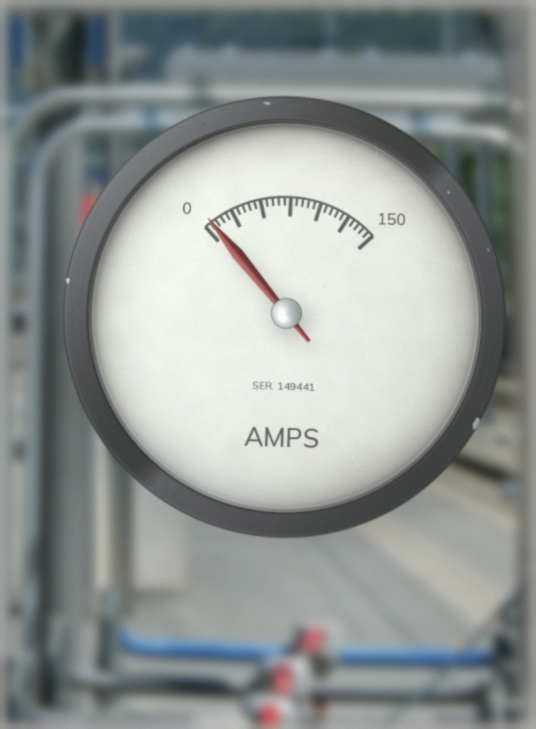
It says {"value": 5, "unit": "A"}
